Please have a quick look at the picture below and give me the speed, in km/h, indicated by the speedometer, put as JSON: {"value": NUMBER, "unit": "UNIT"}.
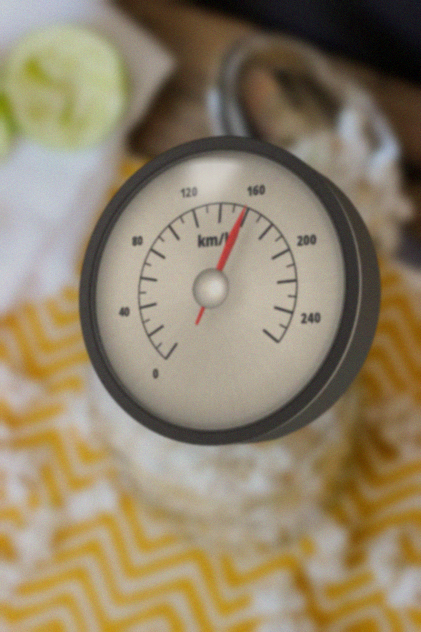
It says {"value": 160, "unit": "km/h"}
